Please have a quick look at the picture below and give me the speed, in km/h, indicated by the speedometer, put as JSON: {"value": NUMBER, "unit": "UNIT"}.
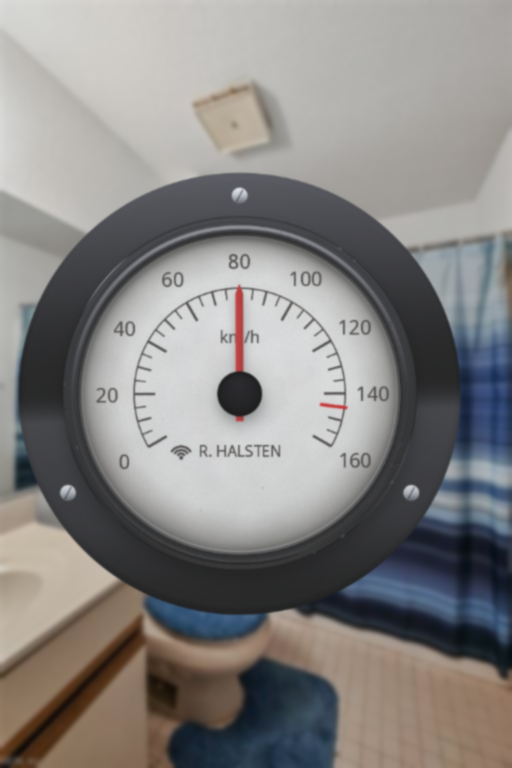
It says {"value": 80, "unit": "km/h"}
